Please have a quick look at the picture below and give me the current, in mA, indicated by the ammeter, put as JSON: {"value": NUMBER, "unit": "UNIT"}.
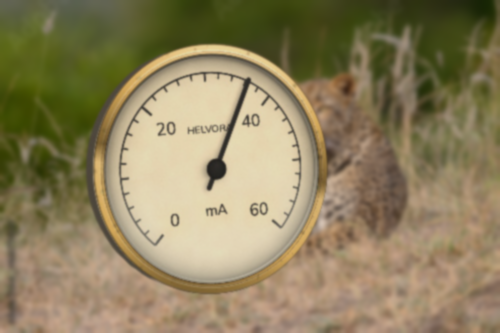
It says {"value": 36, "unit": "mA"}
